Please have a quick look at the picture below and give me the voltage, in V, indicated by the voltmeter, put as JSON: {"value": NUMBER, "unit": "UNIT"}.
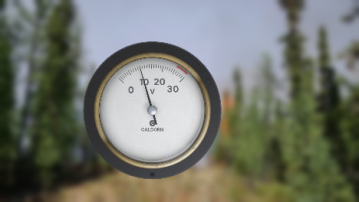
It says {"value": 10, "unit": "V"}
